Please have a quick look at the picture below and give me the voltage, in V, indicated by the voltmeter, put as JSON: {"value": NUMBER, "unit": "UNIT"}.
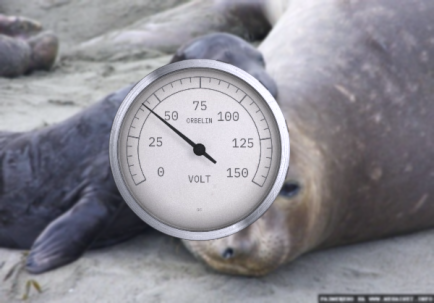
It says {"value": 42.5, "unit": "V"}
